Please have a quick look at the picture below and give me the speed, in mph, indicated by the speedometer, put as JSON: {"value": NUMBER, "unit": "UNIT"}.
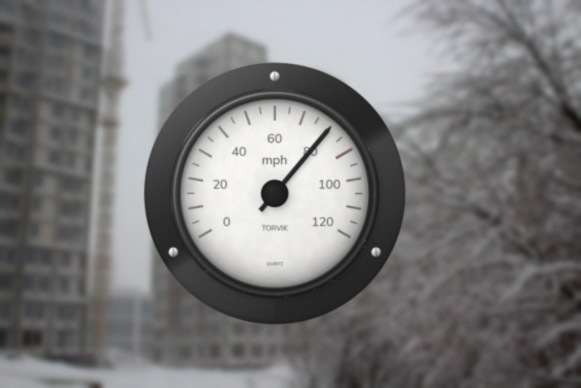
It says {"value": 80, "unit": "mph"}
